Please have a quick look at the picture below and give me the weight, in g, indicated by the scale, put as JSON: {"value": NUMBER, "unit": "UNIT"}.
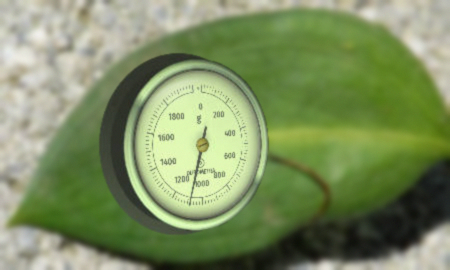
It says {"value": 1100, "unit": "g"}
